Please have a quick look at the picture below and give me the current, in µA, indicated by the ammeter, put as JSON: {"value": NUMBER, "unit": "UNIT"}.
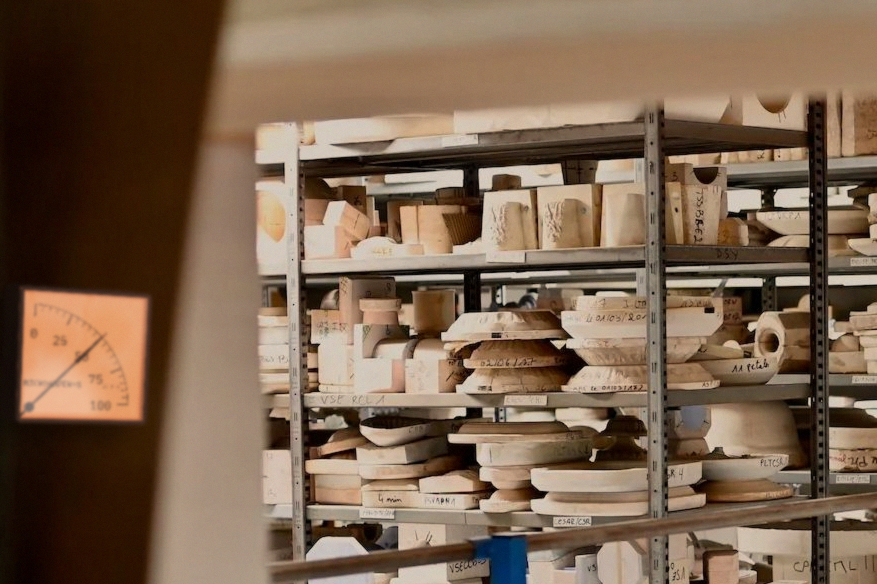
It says {"value": 50, "unit": "µA"}
